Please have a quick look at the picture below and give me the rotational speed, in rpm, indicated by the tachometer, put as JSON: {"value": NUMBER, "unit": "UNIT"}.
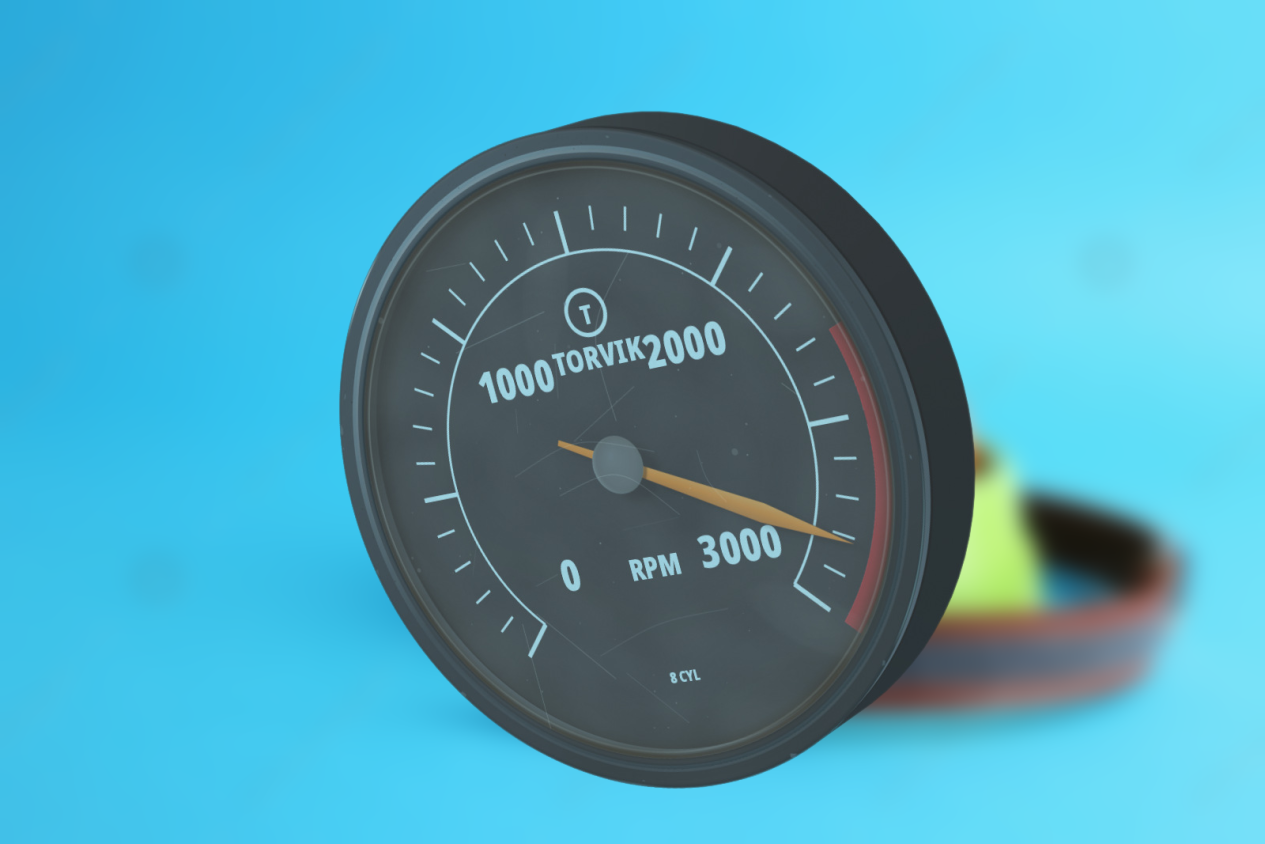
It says {"value": 2800, "unit": "rpm"}
